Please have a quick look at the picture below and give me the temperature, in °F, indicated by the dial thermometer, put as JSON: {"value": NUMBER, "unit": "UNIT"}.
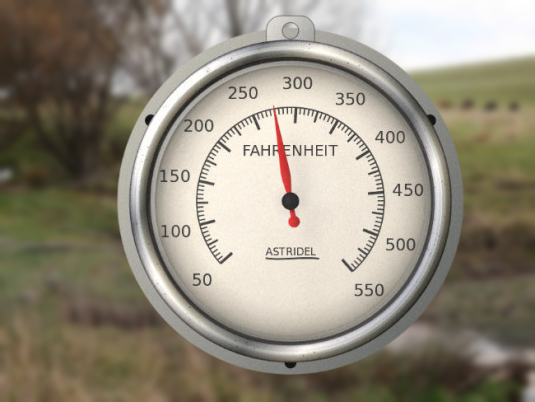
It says {"value": 275, "unit": "°F"}
